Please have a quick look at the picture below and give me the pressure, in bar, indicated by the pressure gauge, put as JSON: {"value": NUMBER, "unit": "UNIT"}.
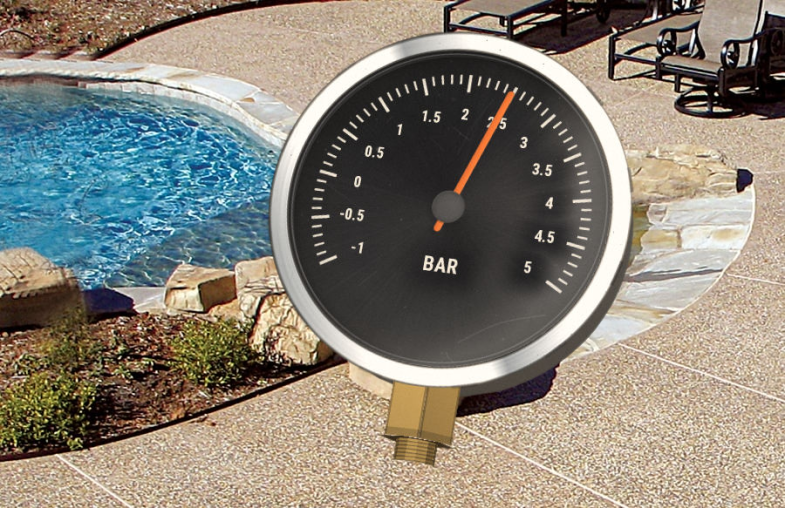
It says {"value": 2.5, "unit": "bar"}
